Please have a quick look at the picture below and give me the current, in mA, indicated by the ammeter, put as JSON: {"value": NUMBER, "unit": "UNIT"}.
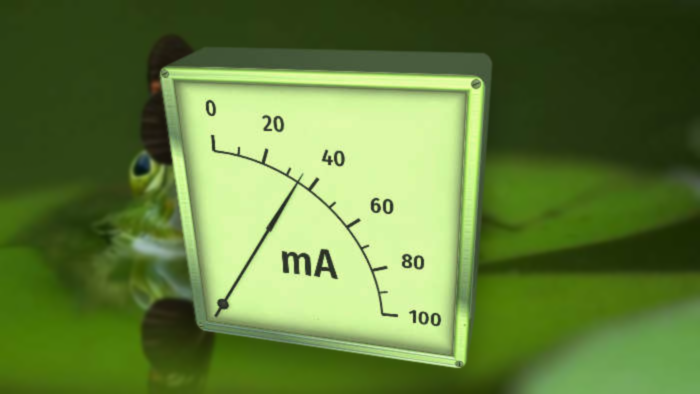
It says {"value": 35, "unit": "mA"}
